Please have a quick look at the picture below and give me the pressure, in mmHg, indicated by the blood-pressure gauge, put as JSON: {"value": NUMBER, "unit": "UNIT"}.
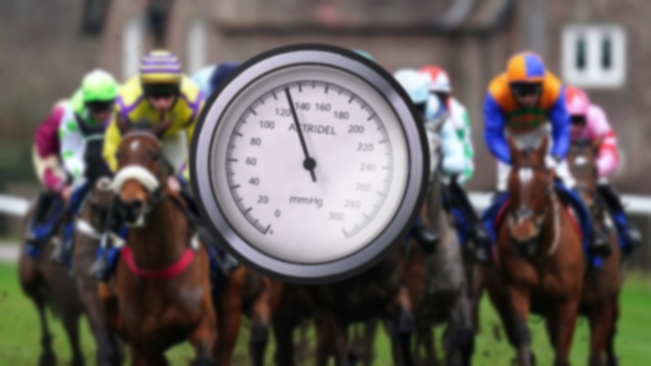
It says {"value": 130, "unit": "mmHg"}
